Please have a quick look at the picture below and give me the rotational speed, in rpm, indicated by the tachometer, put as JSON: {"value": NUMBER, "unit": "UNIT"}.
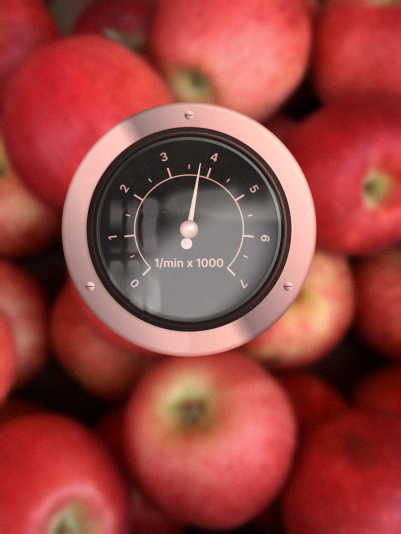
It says {"value": 3750, "unit": "rpm"}
